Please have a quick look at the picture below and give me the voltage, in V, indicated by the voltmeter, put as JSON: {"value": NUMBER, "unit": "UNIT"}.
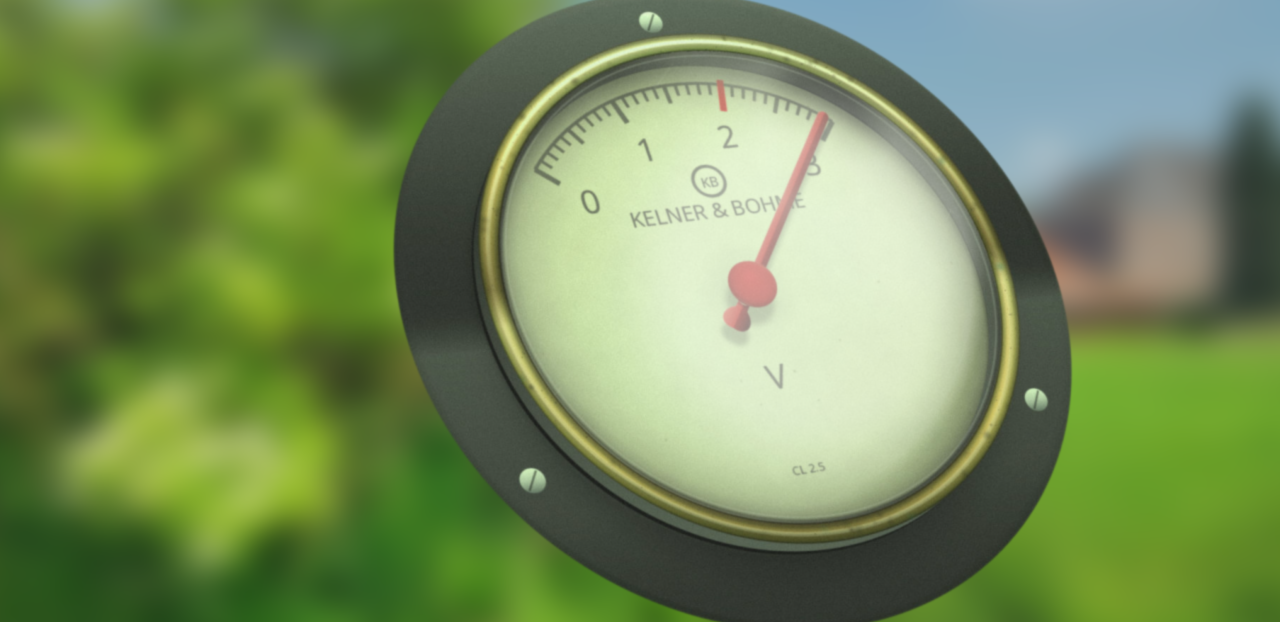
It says {"value": 2.9, "unit": "V"}
